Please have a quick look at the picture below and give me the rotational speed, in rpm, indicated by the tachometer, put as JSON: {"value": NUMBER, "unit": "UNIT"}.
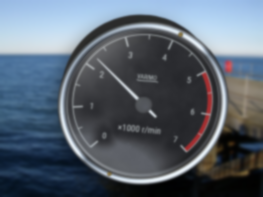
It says {"value": 2250, "unit": "rpm"}
